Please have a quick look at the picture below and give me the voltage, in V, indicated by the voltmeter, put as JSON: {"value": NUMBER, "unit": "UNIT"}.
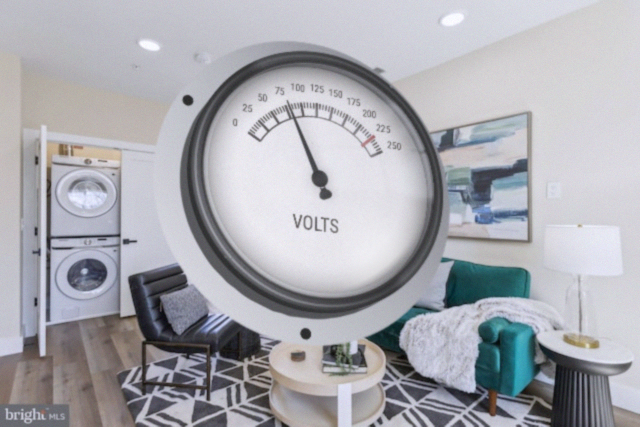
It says {"value": 75, "unit": "V"}
